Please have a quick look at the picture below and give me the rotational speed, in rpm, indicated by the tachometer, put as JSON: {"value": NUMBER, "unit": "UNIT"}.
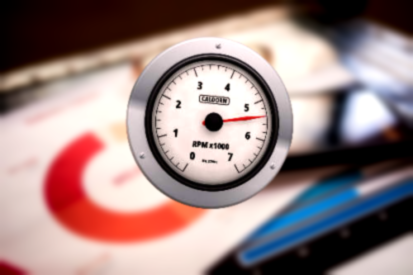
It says {"value": 5400, "unit": "rpm"}
